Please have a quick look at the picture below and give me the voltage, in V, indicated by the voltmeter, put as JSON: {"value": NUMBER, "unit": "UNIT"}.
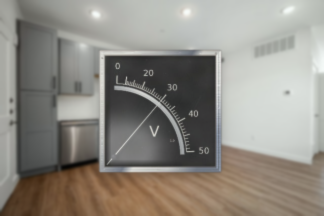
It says {"value": 30, "unit": "V"}
